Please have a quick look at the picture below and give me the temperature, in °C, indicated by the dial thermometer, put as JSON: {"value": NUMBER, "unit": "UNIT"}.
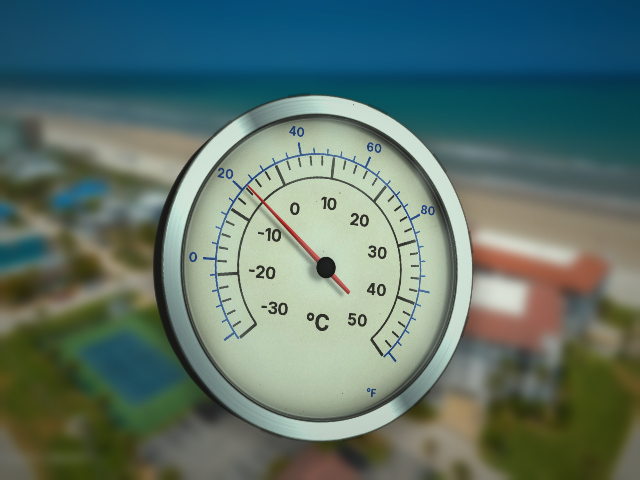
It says {"value": -6, "unit": "°C"}
